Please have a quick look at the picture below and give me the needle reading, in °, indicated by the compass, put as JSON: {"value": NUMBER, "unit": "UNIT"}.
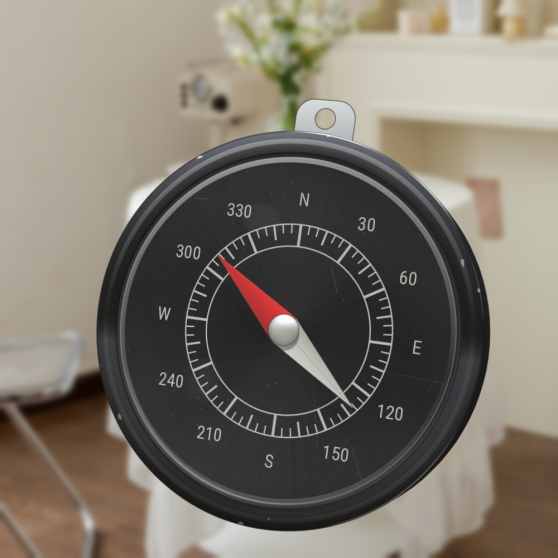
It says {"value": 310, "unit": "°"}
